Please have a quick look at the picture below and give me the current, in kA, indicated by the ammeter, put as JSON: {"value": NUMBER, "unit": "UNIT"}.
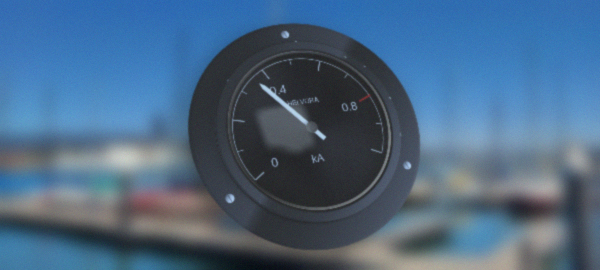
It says {"value": 0.35, "unit": "kA"}
